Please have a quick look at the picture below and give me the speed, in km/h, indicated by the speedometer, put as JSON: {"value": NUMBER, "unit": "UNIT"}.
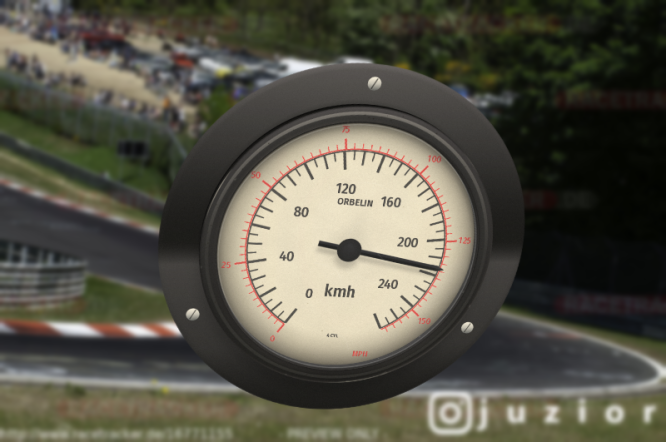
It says {"value": 215, "unit": "km/h"}
